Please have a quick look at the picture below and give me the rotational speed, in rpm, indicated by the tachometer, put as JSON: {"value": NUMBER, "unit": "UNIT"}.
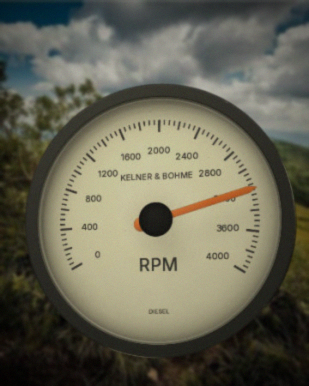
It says {"value": 3200, "unit": "rpm"}
